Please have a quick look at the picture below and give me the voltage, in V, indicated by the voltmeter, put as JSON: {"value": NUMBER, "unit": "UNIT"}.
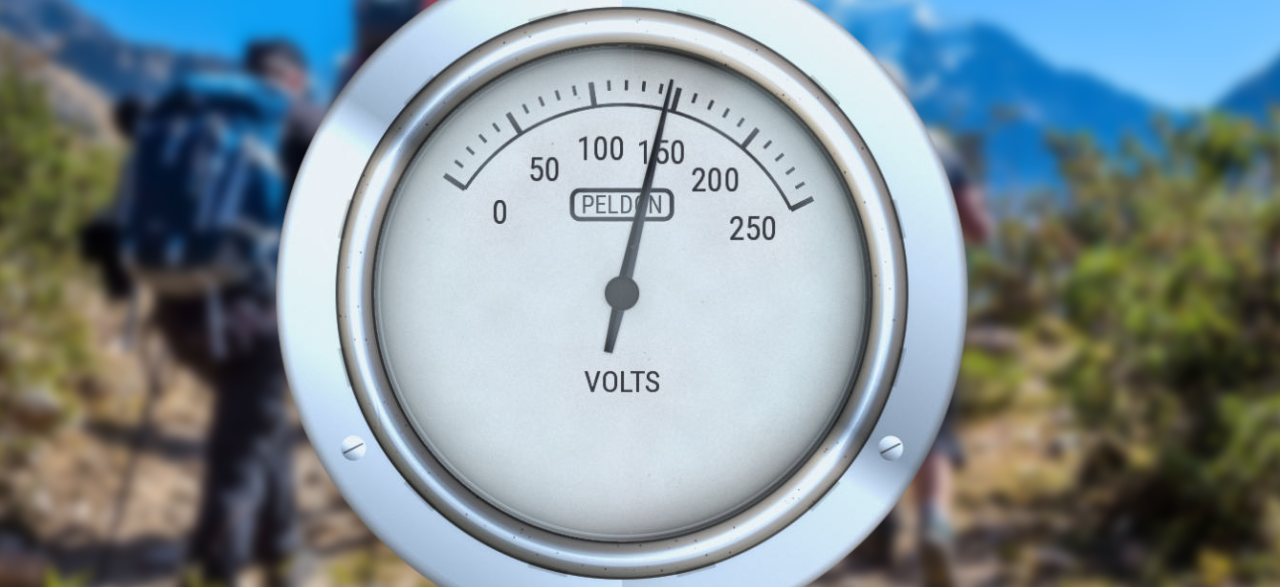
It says {"value": 145, "unit": "V"}
